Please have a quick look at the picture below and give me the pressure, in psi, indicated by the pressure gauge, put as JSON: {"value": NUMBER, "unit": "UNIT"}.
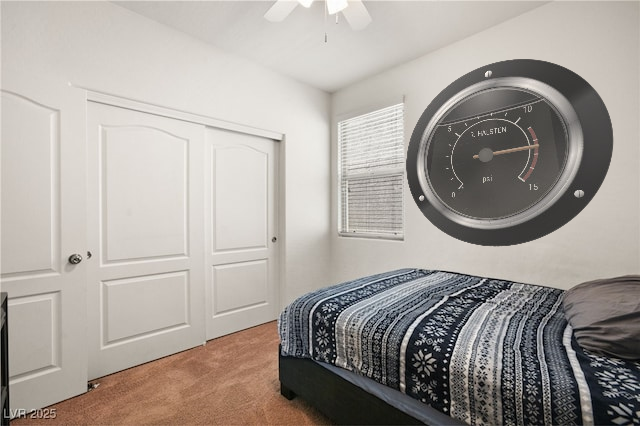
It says {"value": 12.5, "unit": "psi"}
